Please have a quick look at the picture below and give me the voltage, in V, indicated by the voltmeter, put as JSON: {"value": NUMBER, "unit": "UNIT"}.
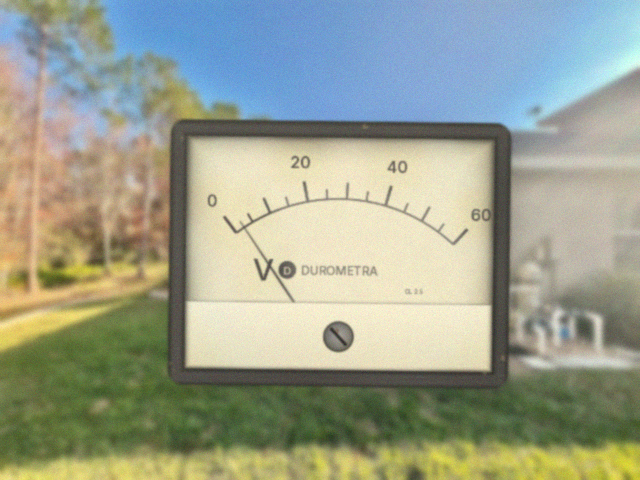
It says {"value": 2.5, "unit": "V"}
